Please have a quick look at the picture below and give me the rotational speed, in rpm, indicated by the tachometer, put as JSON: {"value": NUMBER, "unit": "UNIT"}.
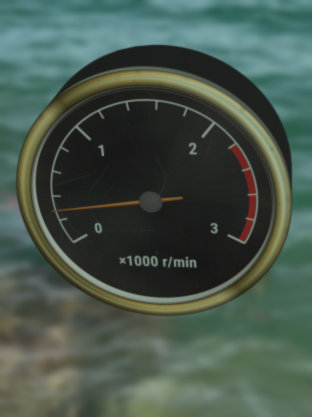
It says {"value": 300, "unit": "rpm"}
